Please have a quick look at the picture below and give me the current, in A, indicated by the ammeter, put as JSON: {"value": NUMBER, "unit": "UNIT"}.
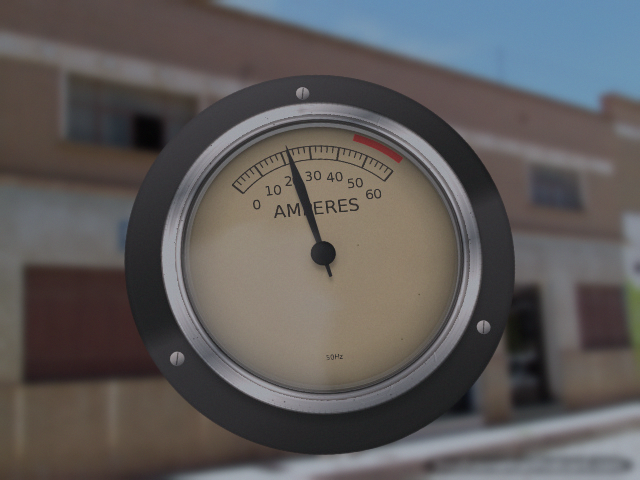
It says {"value": 22, "unit": "A"}
